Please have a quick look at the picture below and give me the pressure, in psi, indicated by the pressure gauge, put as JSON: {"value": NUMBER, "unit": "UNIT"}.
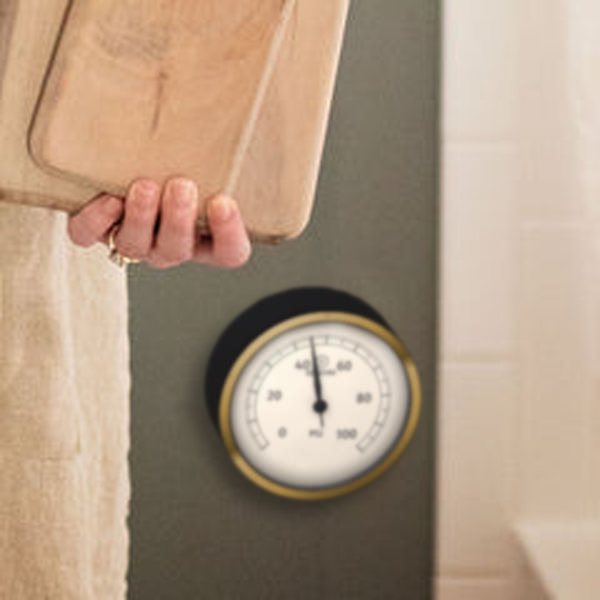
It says {"value": 45, "unit": "psi"}
